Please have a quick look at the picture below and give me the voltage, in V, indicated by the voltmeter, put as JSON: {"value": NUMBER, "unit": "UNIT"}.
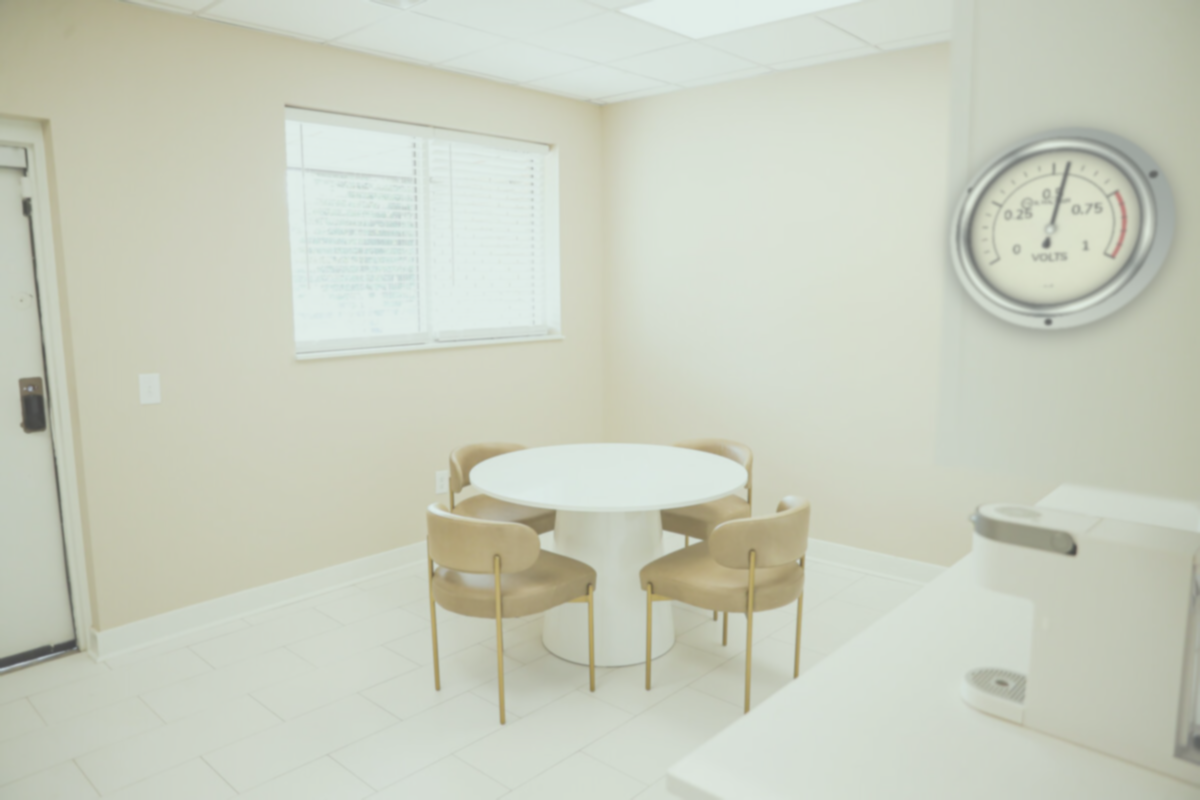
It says {"value": 0.55, "unit": "V"}
